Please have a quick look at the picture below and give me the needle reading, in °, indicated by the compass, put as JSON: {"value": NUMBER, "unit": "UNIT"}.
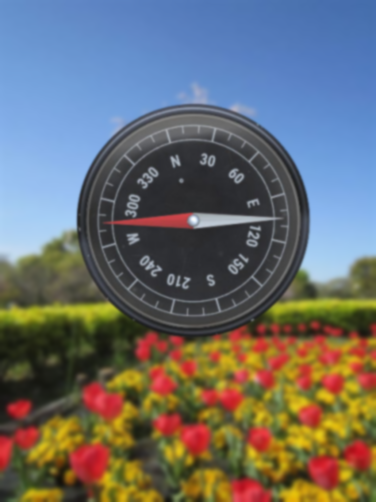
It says {"value": 285, "unit": "°"}
